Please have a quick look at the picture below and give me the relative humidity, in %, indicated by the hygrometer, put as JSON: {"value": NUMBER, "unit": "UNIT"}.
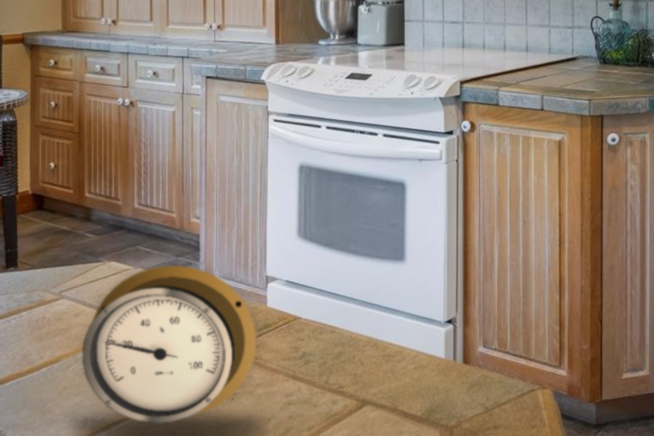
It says {"value": 20, "unit": "%"}
